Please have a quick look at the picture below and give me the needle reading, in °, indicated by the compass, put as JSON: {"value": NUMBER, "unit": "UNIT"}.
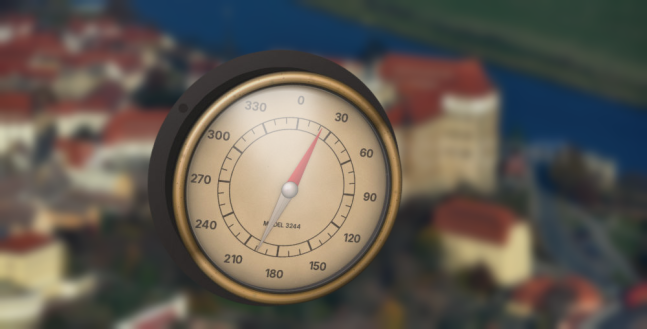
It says {"value": 20, "unit": "°"}
